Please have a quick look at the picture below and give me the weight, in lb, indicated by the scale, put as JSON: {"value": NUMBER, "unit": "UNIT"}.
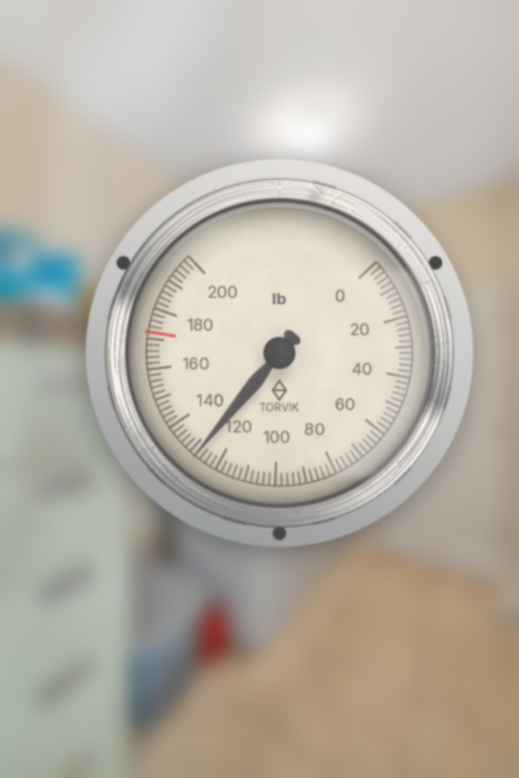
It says {"value": 128, "unit": "lb"}
